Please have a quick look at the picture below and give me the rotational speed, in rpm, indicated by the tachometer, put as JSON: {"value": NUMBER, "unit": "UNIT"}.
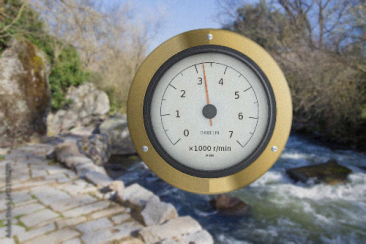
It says {"value": 3250, "unit": "rpm"}
